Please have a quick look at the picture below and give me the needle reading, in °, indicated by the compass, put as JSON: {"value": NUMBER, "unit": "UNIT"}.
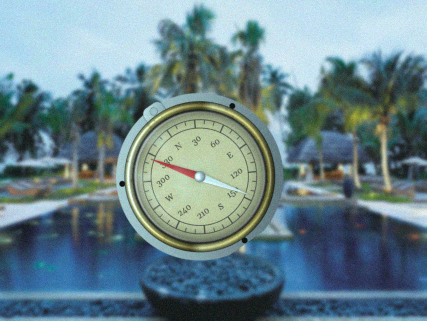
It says {"value": 325, "unit": "°"}
